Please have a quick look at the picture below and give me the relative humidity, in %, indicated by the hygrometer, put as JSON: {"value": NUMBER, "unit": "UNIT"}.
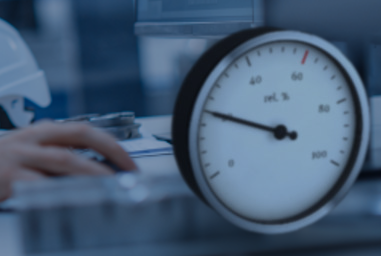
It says {"value": 20, "unit": "%"}
